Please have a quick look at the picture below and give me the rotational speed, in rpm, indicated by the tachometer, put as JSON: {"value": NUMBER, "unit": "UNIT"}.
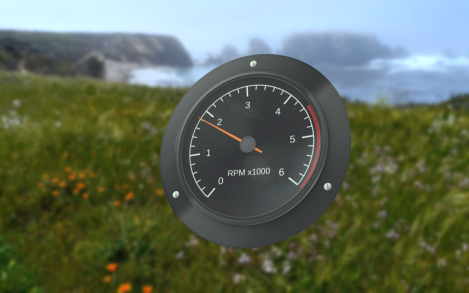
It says {"value": 1800, "unit": "rpm"}
